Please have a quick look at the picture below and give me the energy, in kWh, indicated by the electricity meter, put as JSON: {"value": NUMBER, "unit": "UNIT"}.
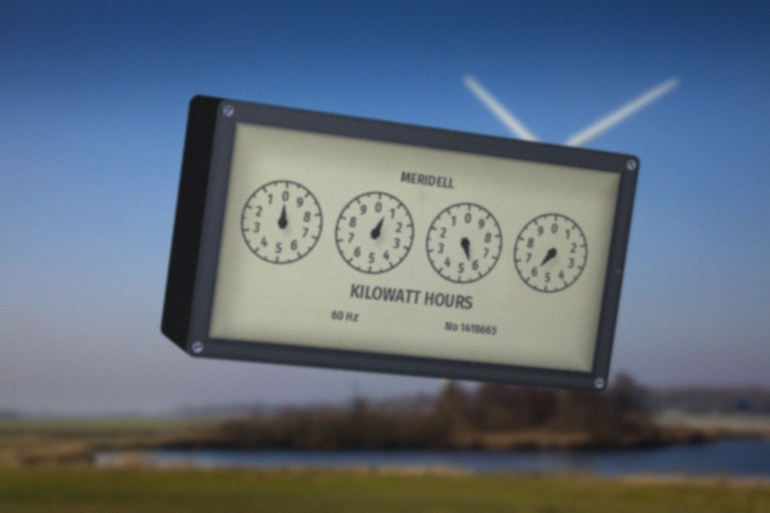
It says {"value": 56, "unit": "kWh"}
